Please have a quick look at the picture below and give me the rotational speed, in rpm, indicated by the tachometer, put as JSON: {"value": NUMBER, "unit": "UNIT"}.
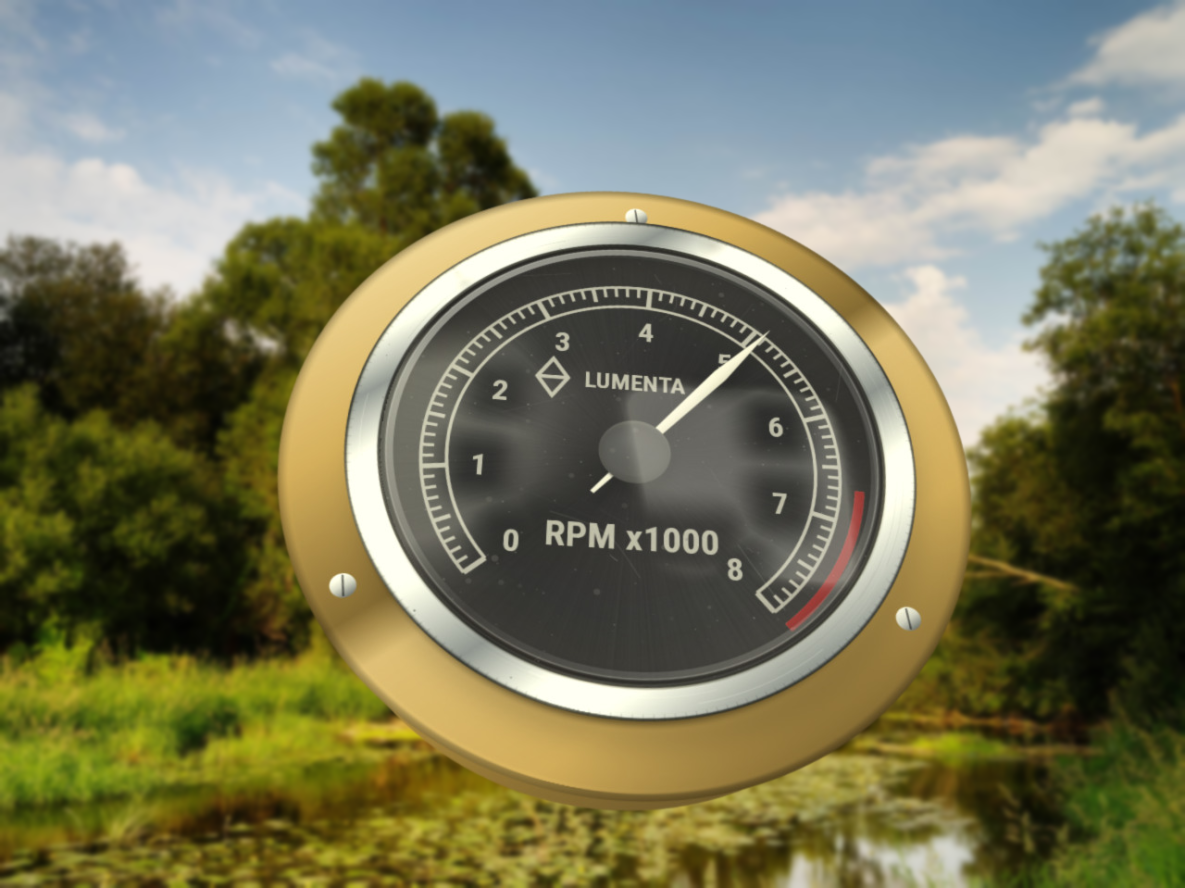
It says {"value": 5100, "unit": "rpm"}
